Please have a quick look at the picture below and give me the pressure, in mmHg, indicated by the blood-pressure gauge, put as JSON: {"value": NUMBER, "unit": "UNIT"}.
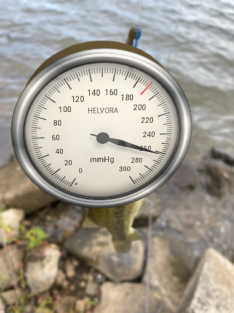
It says {"value": 260, "unit": "mmHg"}
